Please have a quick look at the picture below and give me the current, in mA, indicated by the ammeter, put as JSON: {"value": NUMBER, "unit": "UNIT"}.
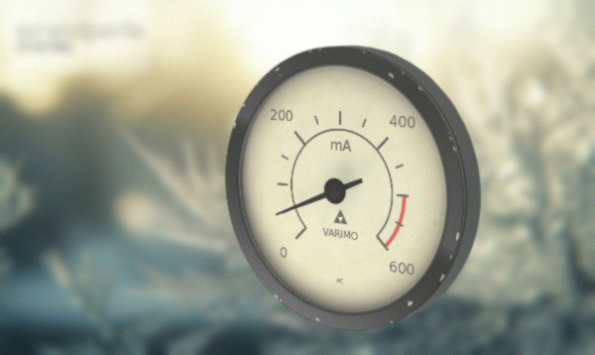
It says {"value": 50, "unit": "mA"}
